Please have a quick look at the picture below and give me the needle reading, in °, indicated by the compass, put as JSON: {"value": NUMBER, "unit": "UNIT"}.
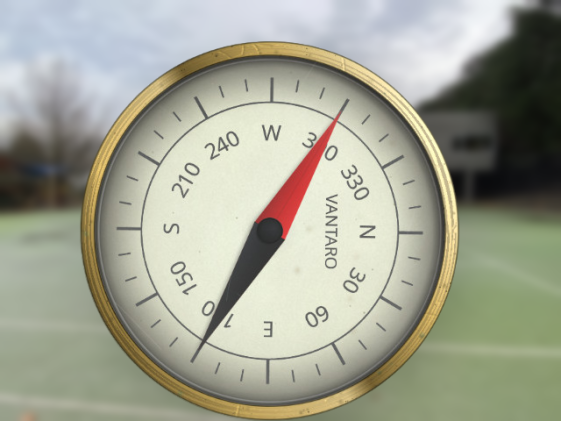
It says {"value": 300, "unit": "°"}
